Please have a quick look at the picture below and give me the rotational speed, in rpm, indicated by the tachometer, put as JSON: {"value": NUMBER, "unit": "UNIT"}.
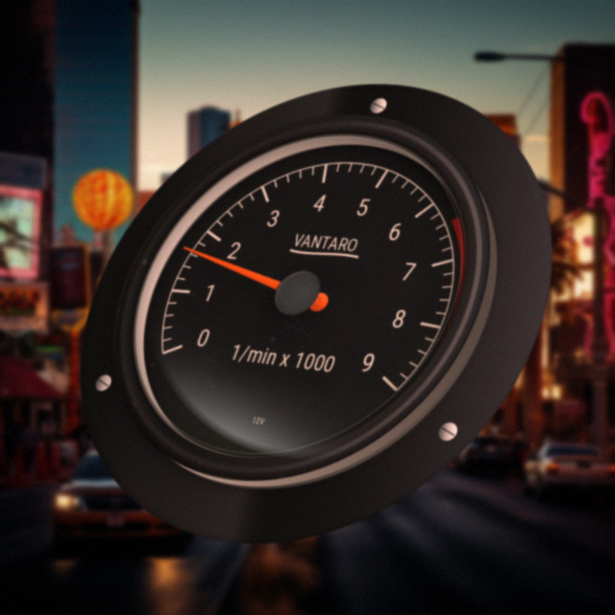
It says {"value": 1600, "unit": "rpm"}
